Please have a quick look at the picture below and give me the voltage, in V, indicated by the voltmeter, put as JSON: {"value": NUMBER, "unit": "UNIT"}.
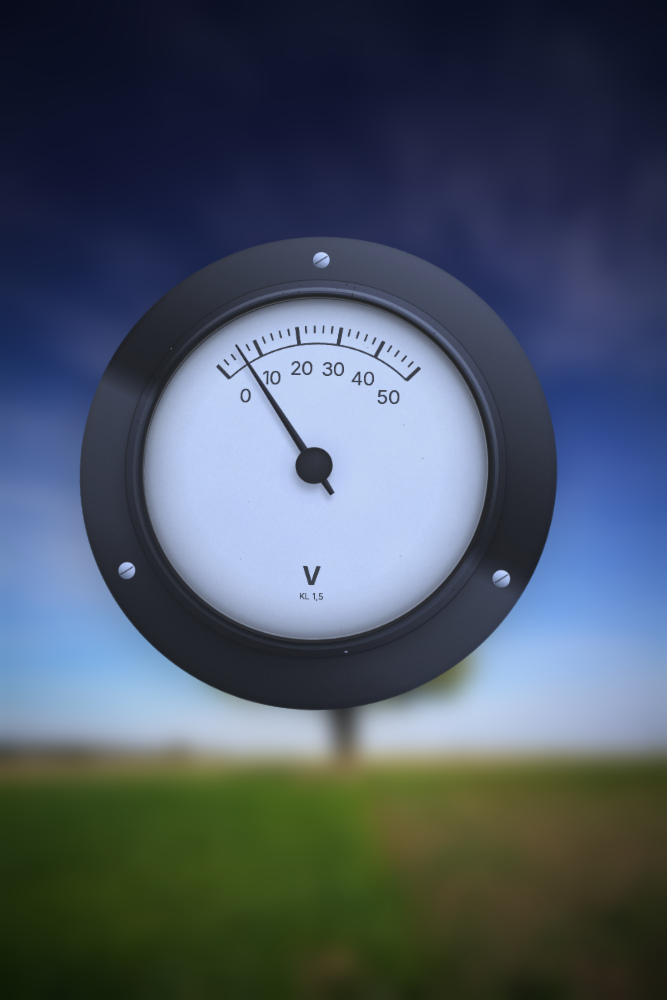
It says {"value": 6, "unit": "V"}
